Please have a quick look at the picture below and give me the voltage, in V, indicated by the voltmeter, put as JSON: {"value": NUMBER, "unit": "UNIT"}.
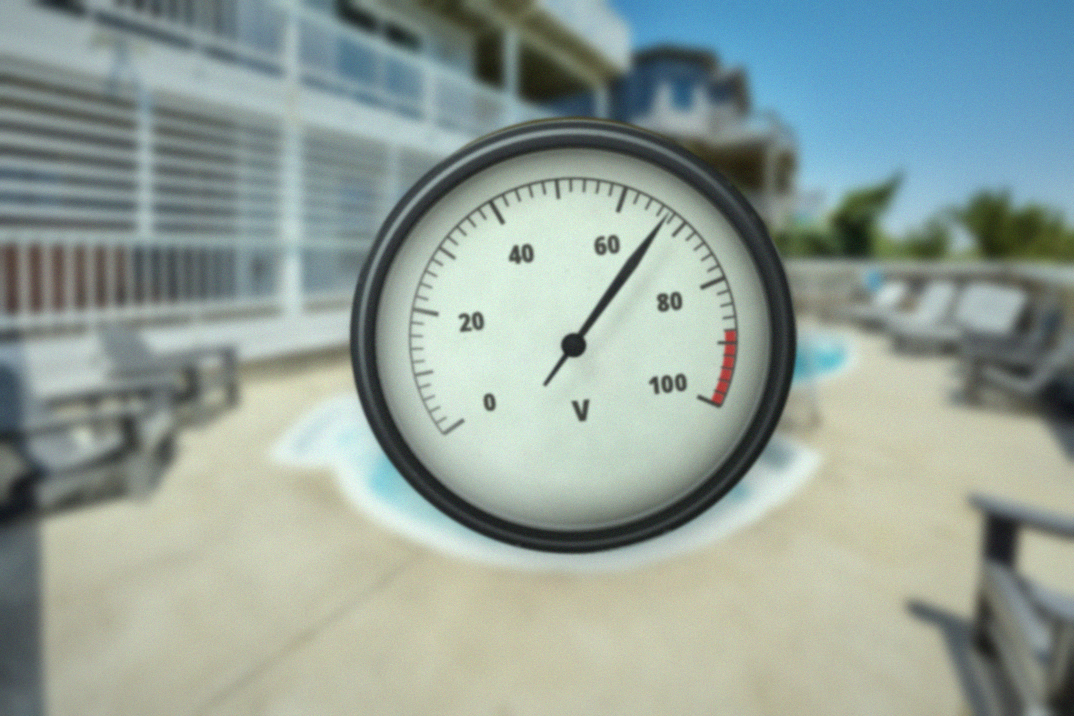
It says {"value": 67, "unit": "V"}
